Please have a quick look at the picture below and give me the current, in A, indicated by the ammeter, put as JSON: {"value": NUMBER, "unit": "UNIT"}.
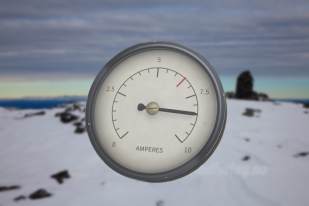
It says {"value": 8.5, "unit": "A"}
